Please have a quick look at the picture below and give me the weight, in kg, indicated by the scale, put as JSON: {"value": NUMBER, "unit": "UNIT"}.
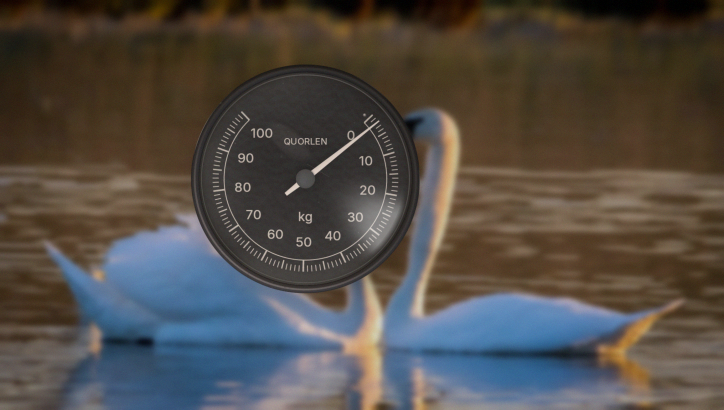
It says {"value": 2, "unit": "kg"}
